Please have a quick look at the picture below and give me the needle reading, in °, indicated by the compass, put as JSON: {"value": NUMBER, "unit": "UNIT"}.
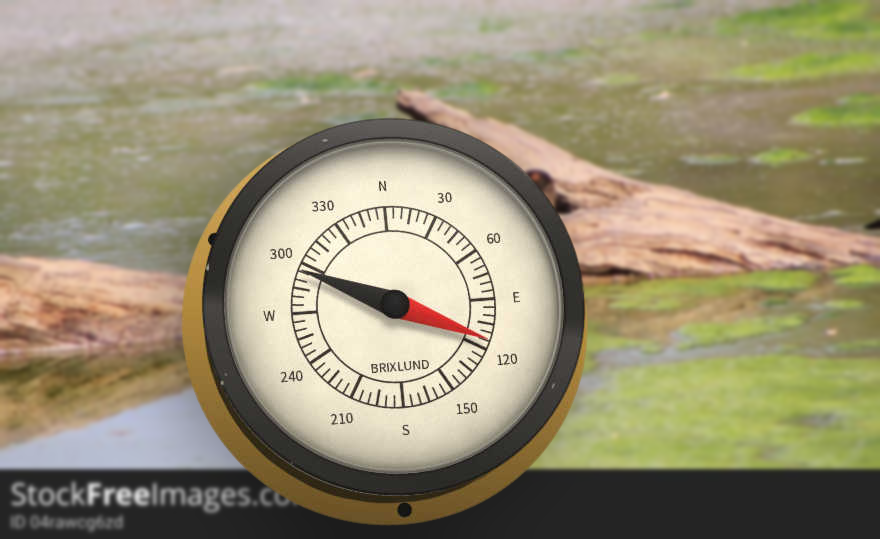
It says {"value": 115, "unit": "°"}
